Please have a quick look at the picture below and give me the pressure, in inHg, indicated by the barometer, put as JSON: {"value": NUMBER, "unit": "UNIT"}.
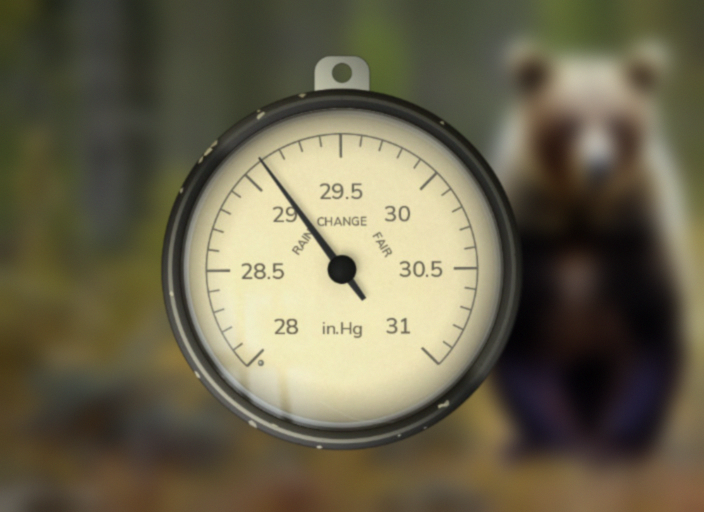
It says {"value": 29.1, "unit": "inHg"}
